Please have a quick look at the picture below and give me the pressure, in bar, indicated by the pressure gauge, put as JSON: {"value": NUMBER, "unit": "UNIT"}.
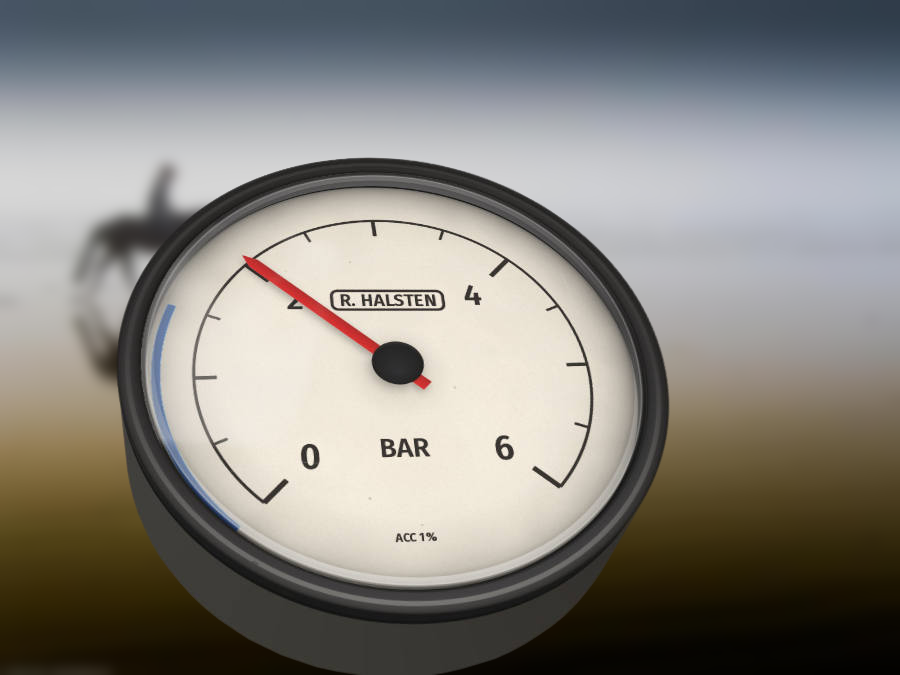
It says {"value": 2, "unit": "bar"}
